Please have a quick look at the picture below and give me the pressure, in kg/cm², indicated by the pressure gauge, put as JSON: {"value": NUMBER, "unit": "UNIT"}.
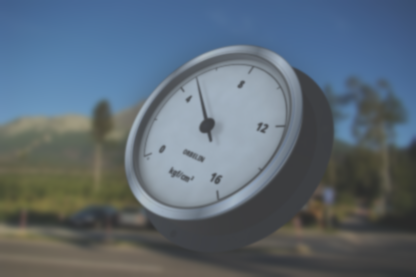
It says {"value": 5, "unit": "kg/cm²"}
